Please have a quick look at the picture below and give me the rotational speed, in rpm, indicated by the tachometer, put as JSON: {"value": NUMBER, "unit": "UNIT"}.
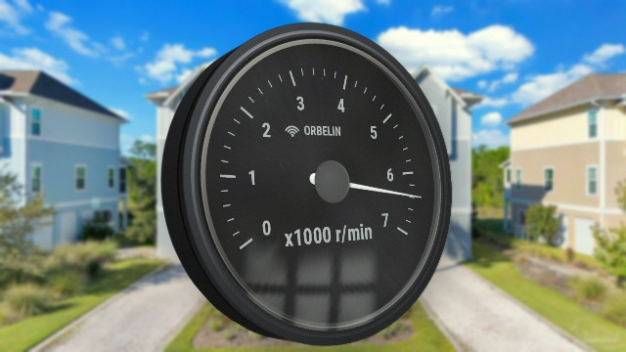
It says {"value": 6400, "unit": "rpm"}
